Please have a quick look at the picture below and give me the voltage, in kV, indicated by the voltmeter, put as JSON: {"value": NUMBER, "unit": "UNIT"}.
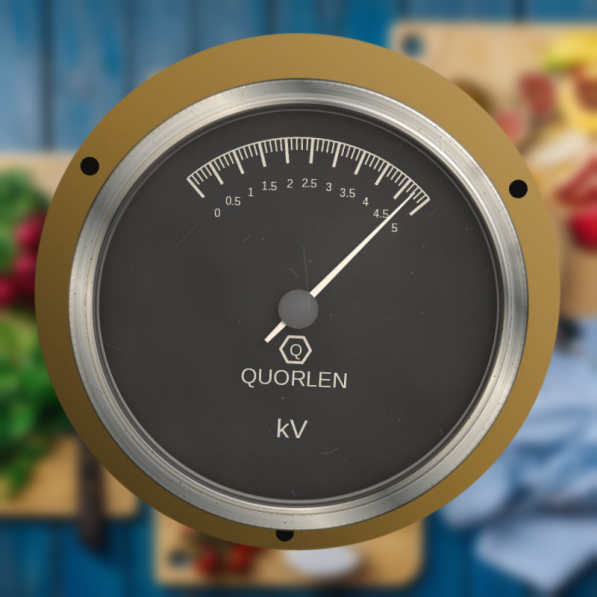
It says {"value": 4.7, "unit": "kV"}
